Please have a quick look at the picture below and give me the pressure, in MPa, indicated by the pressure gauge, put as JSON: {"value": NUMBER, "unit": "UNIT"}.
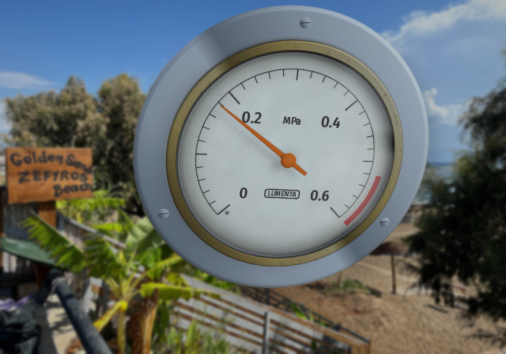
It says {"value": 0.18, "unit": "MPa"}
